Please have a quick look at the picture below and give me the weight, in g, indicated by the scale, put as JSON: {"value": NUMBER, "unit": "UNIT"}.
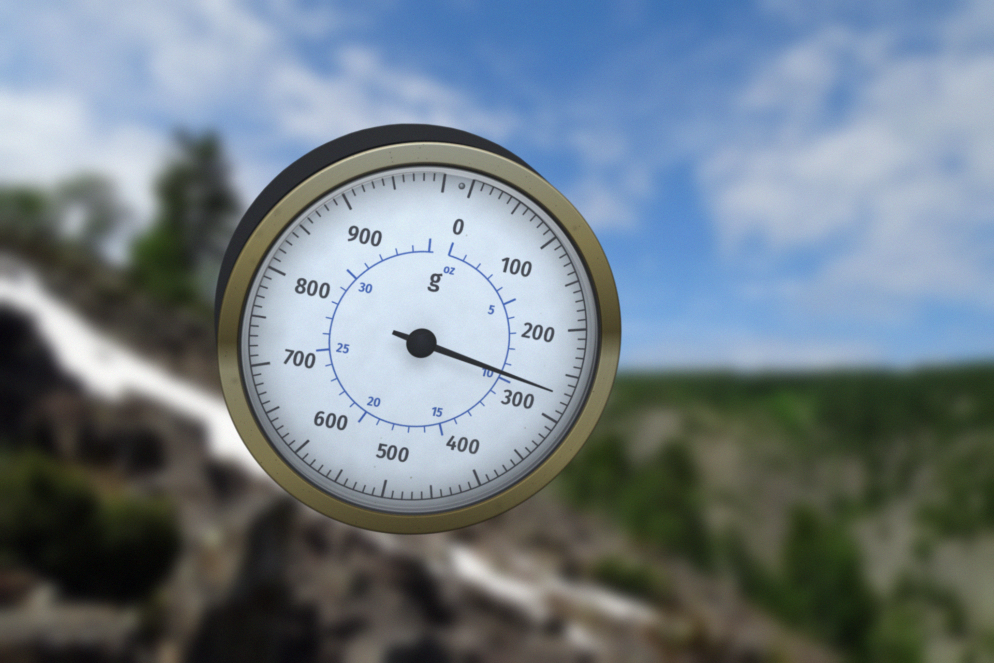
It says {"value": 270, "unit": "g"}
